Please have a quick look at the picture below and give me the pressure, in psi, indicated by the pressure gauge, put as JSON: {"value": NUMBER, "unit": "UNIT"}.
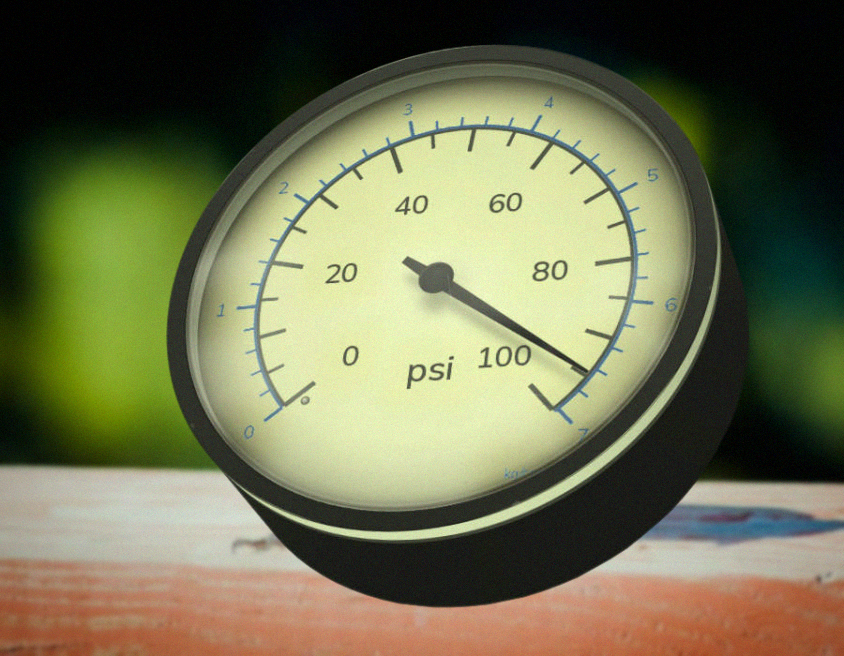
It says {"value": 95, "unit": "psi"}
